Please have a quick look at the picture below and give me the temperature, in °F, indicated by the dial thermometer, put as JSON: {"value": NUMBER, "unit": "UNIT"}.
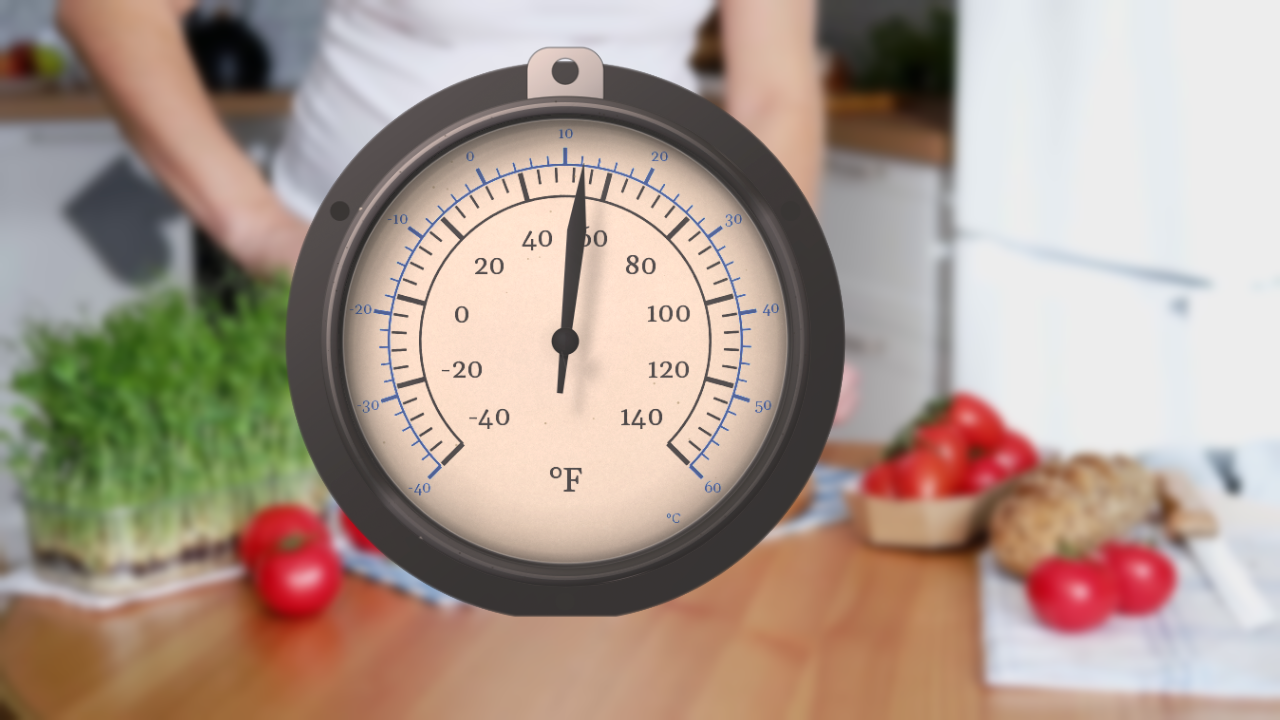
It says {"value": 54, "unit": "°F"}
